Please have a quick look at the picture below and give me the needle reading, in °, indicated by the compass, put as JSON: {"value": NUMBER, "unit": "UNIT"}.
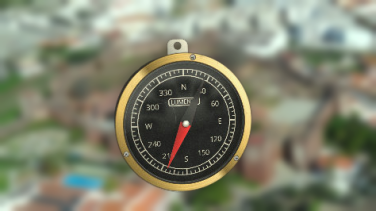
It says {"value": 205, "unit": "°"}
